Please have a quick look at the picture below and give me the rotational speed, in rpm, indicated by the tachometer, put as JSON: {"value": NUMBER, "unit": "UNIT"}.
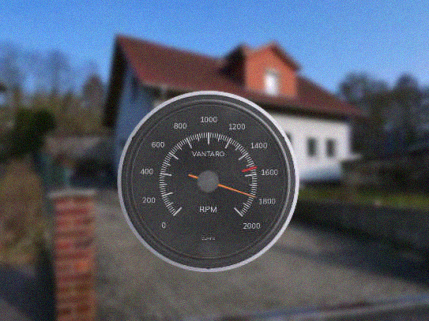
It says {"value": 1800, "unit": "rpm"}
